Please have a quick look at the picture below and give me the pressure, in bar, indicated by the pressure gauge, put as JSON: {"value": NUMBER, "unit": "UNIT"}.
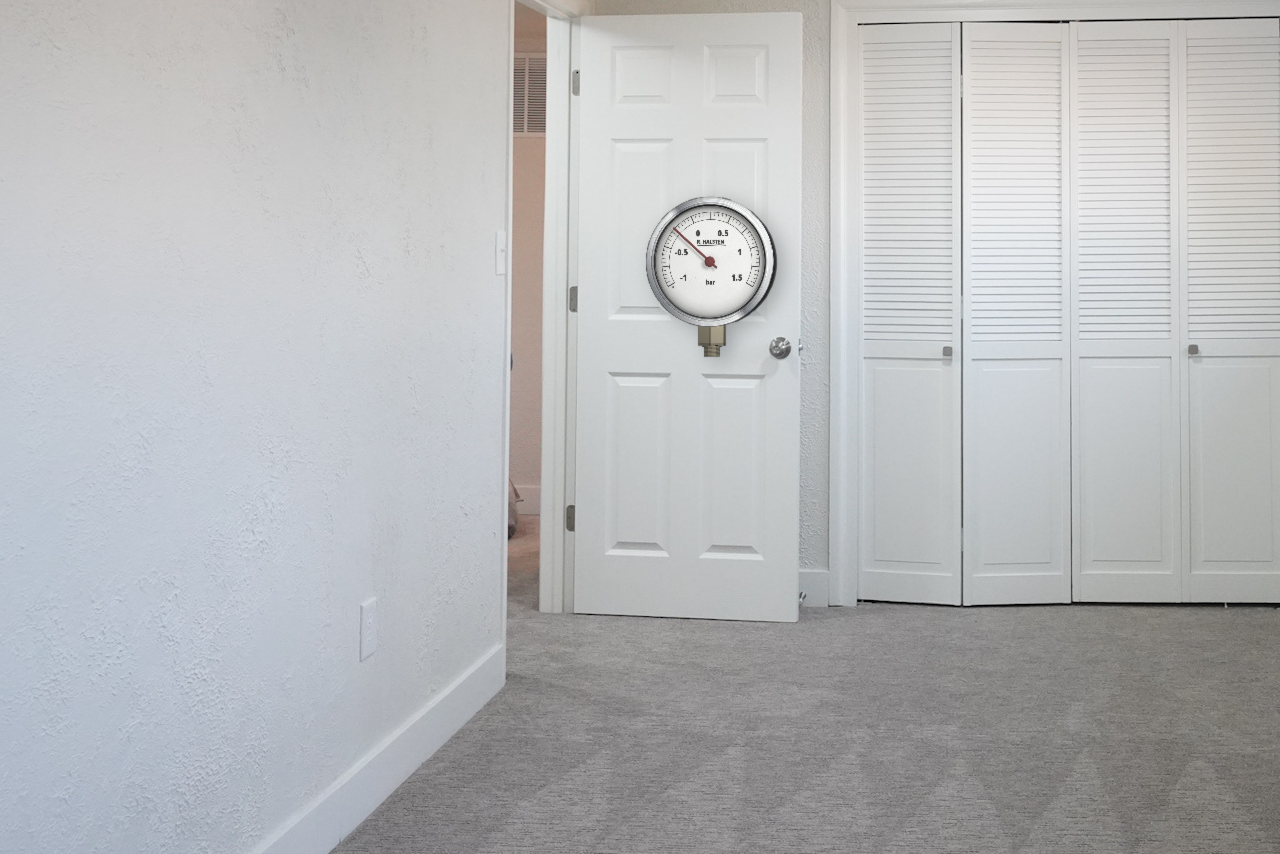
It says {"value": -0.25, "unit": "bar"}
